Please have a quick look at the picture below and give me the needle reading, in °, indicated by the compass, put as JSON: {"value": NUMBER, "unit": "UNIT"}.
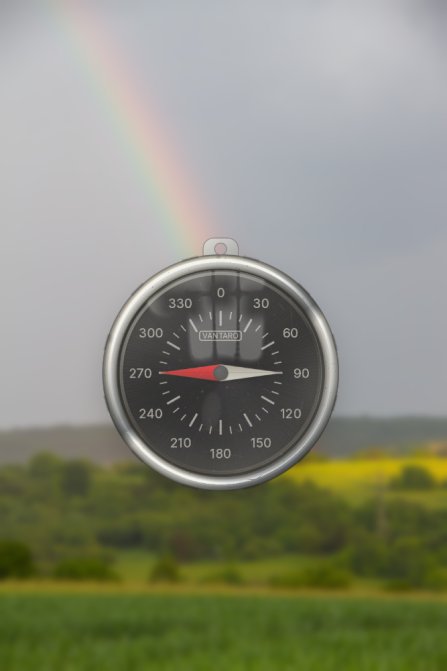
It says {"value": 270, "unit": "°"}
